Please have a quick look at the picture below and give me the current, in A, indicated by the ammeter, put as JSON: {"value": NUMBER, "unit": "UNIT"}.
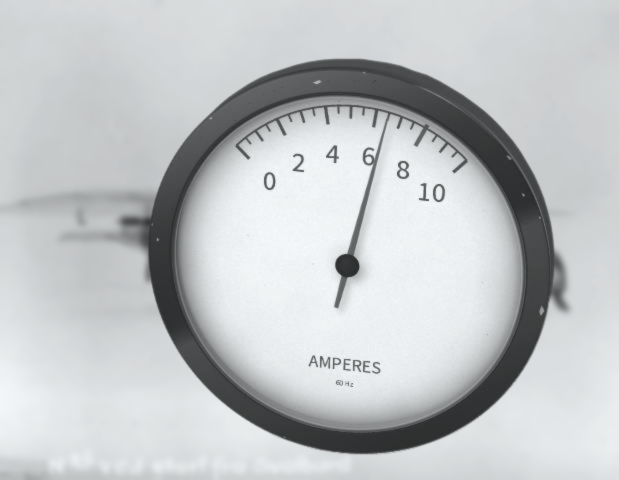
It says {"value": 6.5, "unit": "A"}
